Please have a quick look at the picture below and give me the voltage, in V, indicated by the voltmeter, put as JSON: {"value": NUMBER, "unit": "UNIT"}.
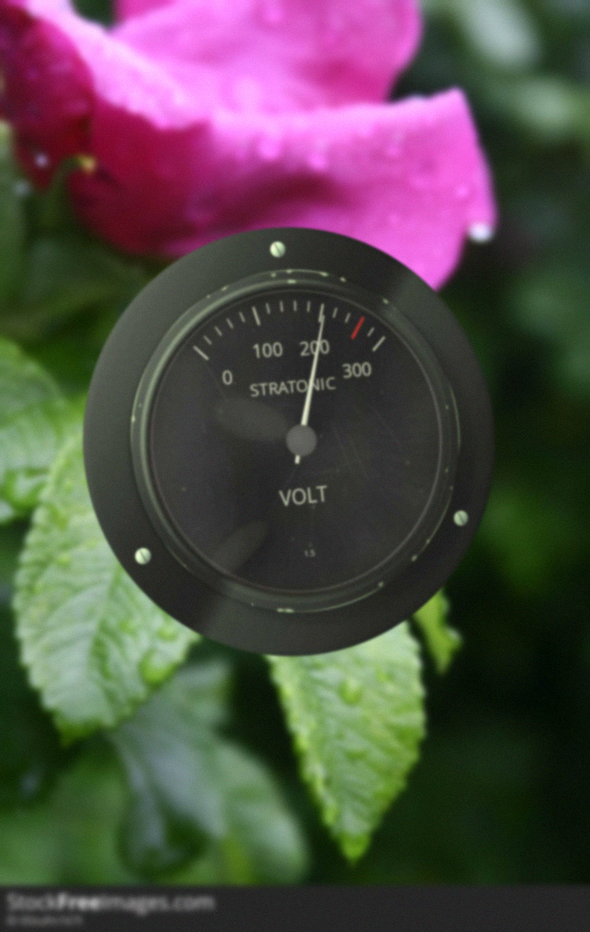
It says {"value": 200, "unit": "V"}
